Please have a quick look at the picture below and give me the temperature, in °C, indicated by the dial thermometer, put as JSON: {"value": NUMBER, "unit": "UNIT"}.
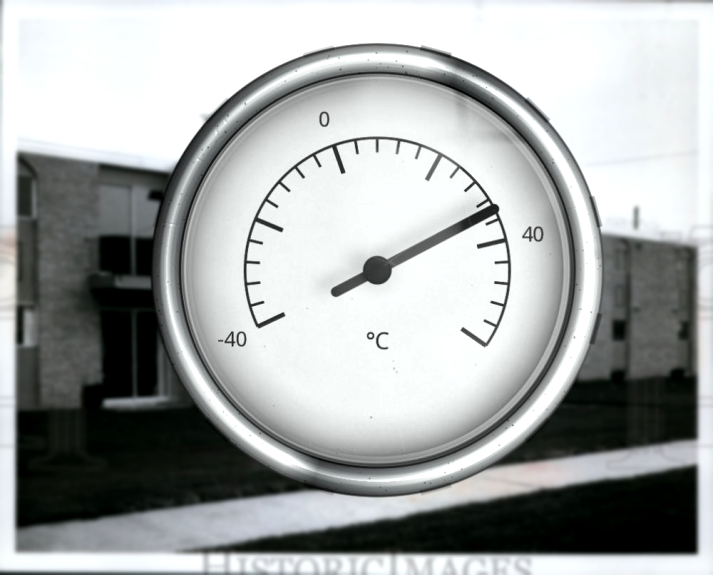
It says {"value": 34, "unit": "°C"}
